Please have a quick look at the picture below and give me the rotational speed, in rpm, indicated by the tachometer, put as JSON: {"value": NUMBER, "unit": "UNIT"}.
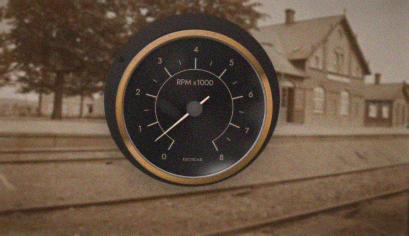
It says {"value": 500, "unit": "rpm"}
